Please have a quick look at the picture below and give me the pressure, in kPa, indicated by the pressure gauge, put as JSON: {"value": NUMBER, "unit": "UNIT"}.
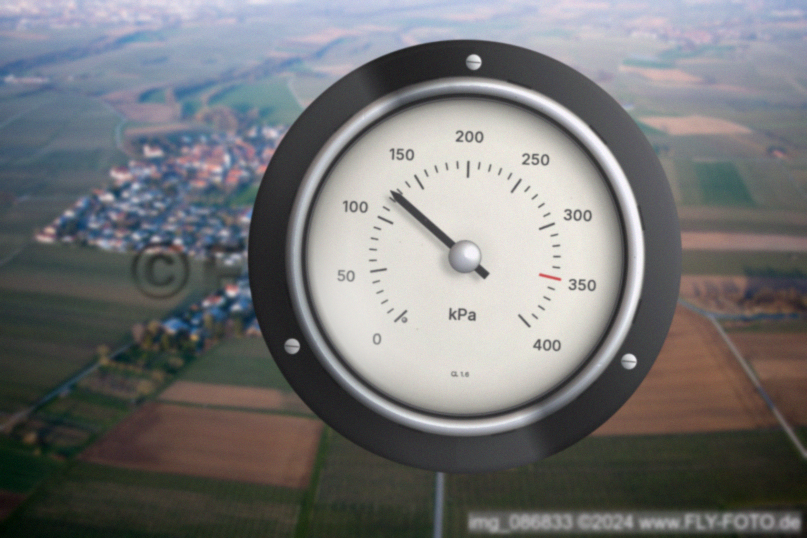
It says {"value": 125, "unit": "kPa"}
